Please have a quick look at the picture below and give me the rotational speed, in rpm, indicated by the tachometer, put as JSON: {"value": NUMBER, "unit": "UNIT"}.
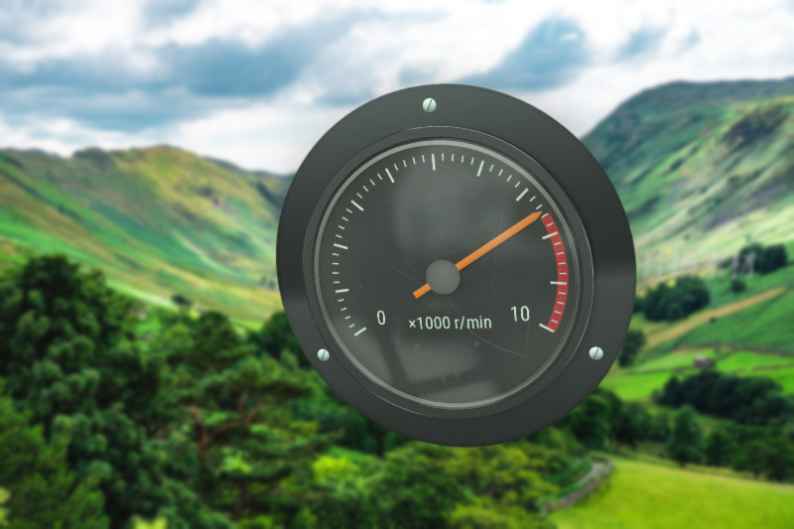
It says {"value": 7500, "unit": "rpm"}
